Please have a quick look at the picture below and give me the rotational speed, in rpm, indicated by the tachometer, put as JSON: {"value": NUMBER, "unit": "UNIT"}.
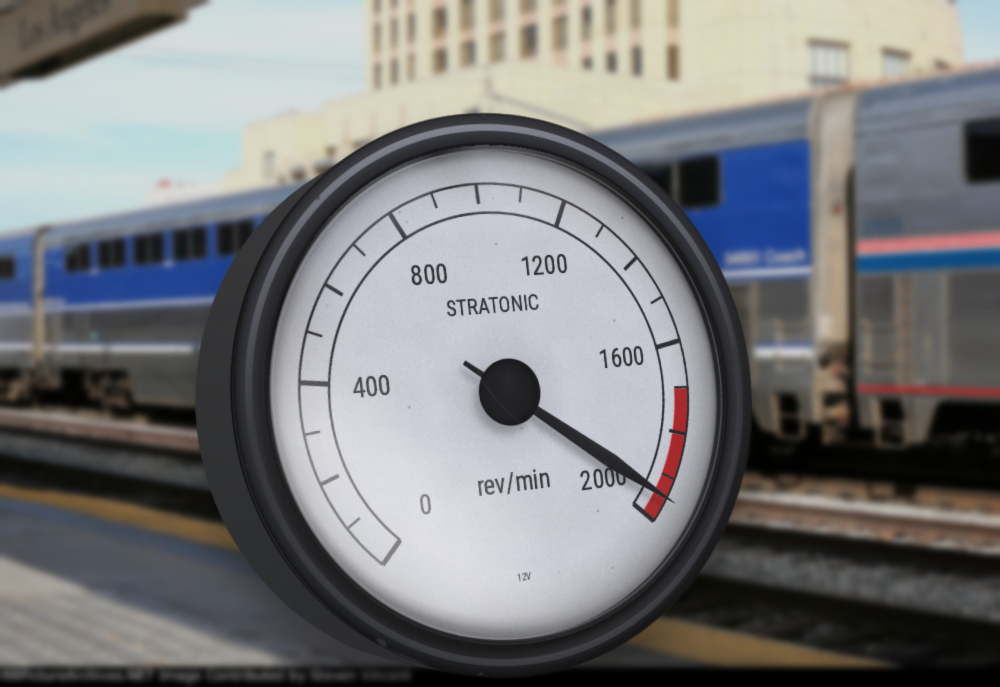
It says {"value": 1950, "unit": "rpm"}
